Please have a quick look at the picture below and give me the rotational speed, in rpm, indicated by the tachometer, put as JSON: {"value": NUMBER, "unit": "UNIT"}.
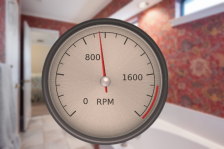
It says {"value": 950, "unit": "rpm"}
